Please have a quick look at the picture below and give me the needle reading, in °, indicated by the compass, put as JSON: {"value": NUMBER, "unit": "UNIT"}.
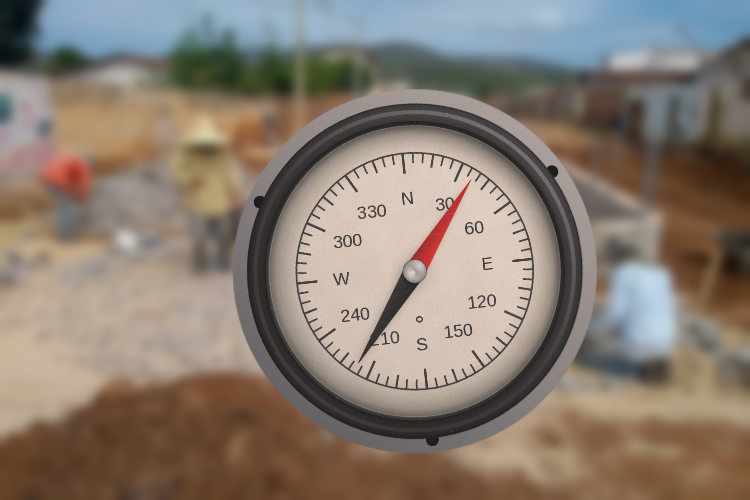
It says {"value": 37.5, "unit": "°"}
